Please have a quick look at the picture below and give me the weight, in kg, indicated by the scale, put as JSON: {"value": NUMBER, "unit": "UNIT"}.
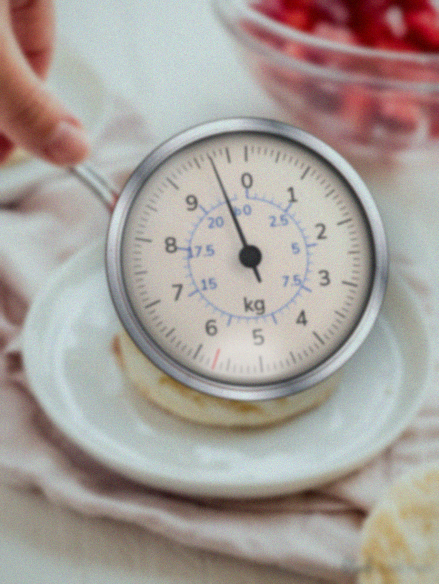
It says {"value": 9.7, "unit": "kg"}
